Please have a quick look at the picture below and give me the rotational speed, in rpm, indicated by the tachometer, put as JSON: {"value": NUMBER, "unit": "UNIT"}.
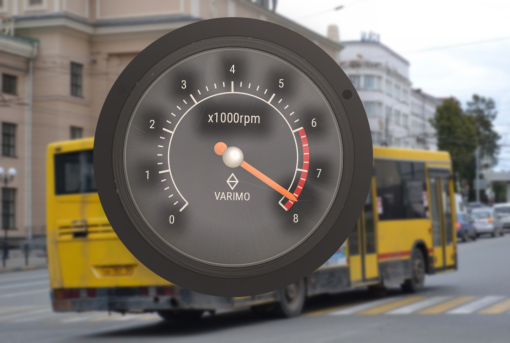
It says {"value": 7700, "unit": "rpm"}
